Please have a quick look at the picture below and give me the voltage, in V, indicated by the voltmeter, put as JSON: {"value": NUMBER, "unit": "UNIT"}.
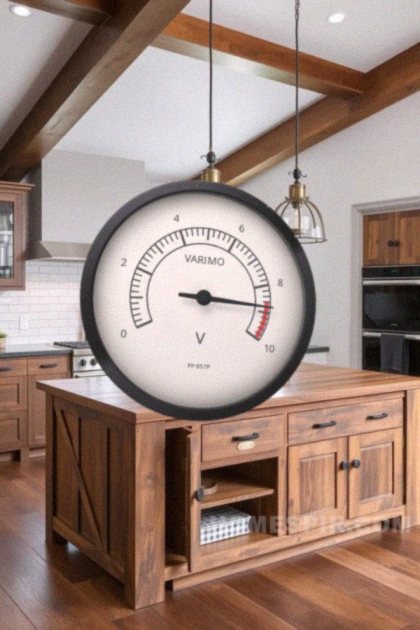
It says {"value": 8.8, "unit": "V"}
